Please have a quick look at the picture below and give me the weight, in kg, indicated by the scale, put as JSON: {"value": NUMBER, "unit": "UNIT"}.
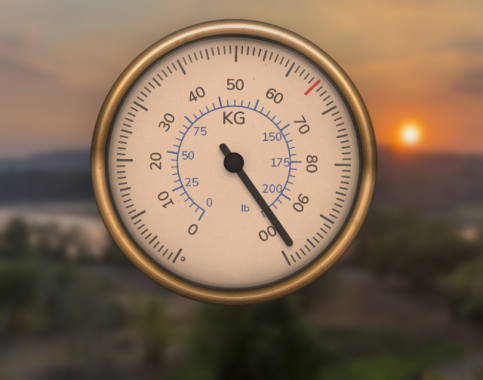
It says {"value": 98, "unit": "kg"}
